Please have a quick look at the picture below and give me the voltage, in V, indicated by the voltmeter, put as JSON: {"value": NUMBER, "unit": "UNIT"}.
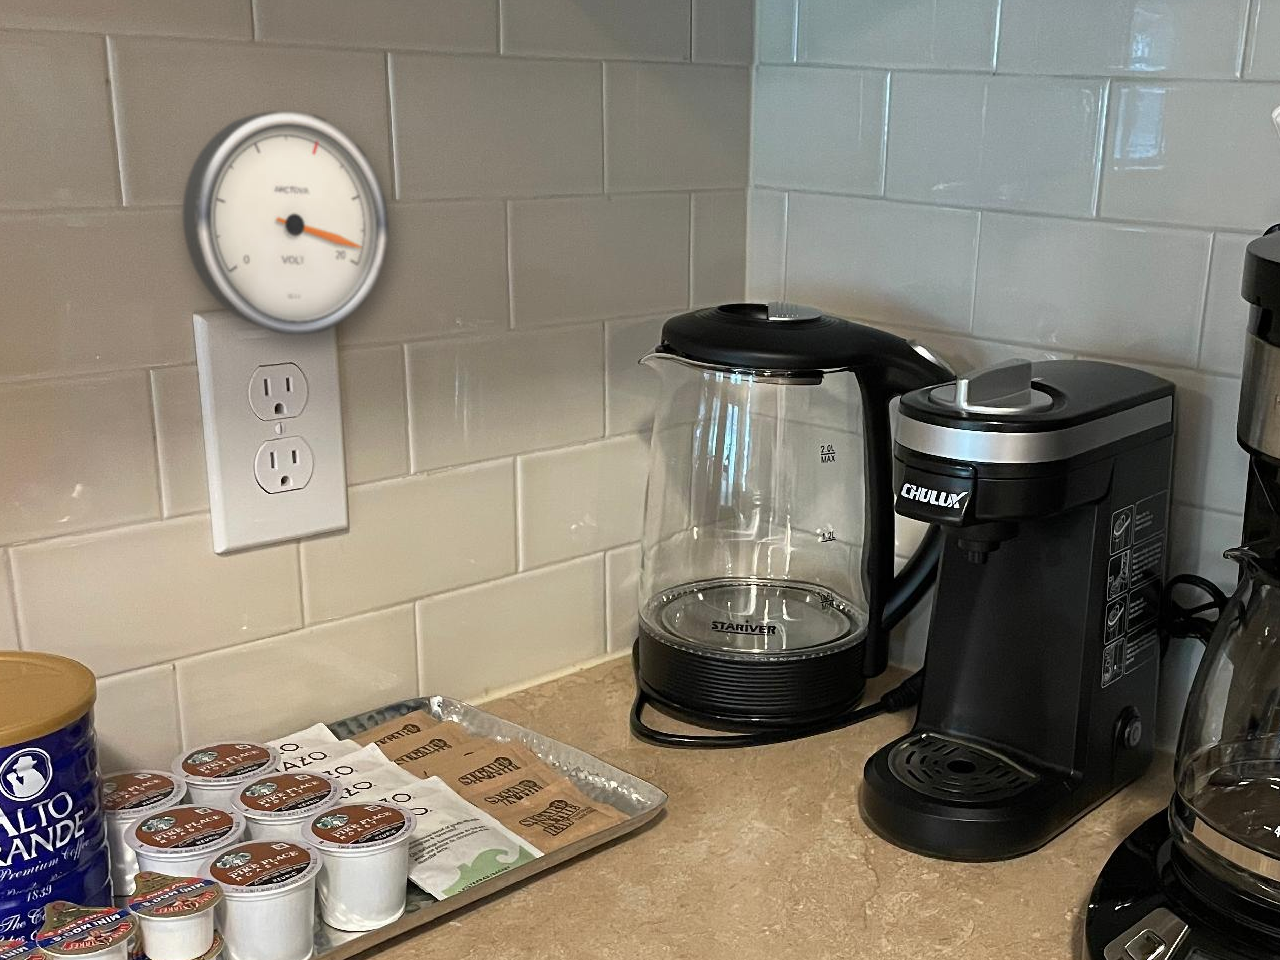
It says {"value": 19, "unit": "V"}
